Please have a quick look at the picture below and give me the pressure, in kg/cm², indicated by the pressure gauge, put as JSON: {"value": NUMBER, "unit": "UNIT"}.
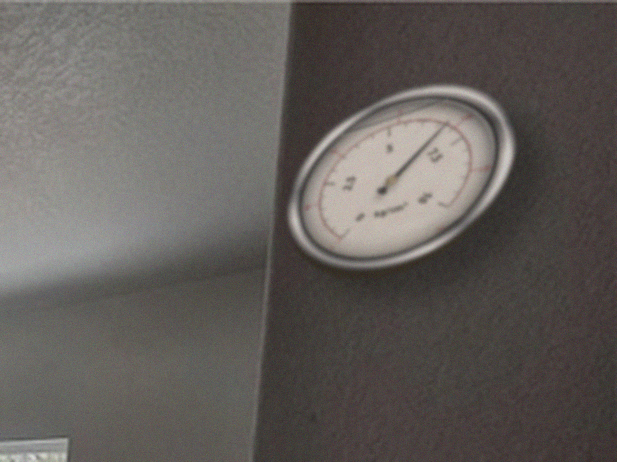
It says {"value": 6.75, "unit": "kg/cm²"}
